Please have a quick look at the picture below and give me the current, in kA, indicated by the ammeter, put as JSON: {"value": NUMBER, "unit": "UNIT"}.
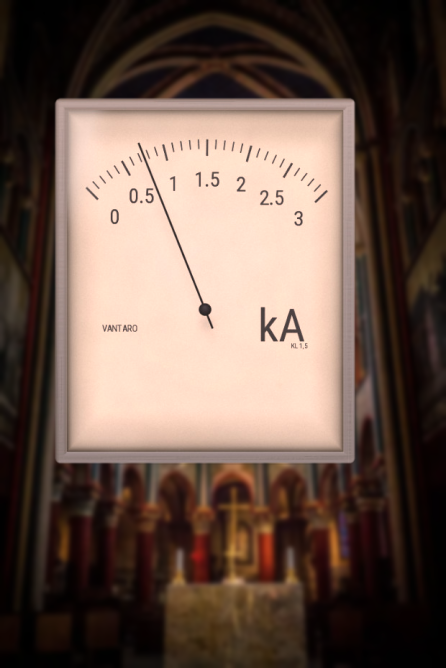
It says {"value": 0.75, "unit": "kA"}
